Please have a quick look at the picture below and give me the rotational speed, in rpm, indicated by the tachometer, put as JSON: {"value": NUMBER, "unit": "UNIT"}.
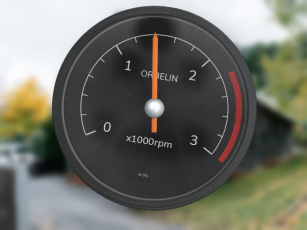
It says {"value": 1400, "unit": "rpm"}
